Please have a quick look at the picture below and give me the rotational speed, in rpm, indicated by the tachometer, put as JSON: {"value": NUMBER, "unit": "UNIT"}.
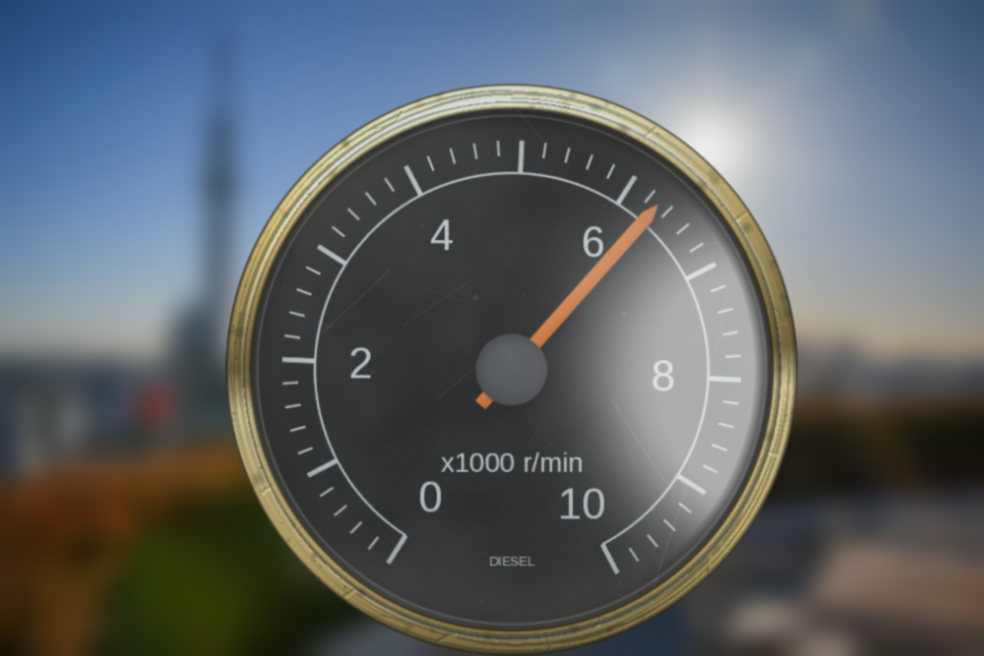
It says {"value": 6300, "unit": "rpm"}
